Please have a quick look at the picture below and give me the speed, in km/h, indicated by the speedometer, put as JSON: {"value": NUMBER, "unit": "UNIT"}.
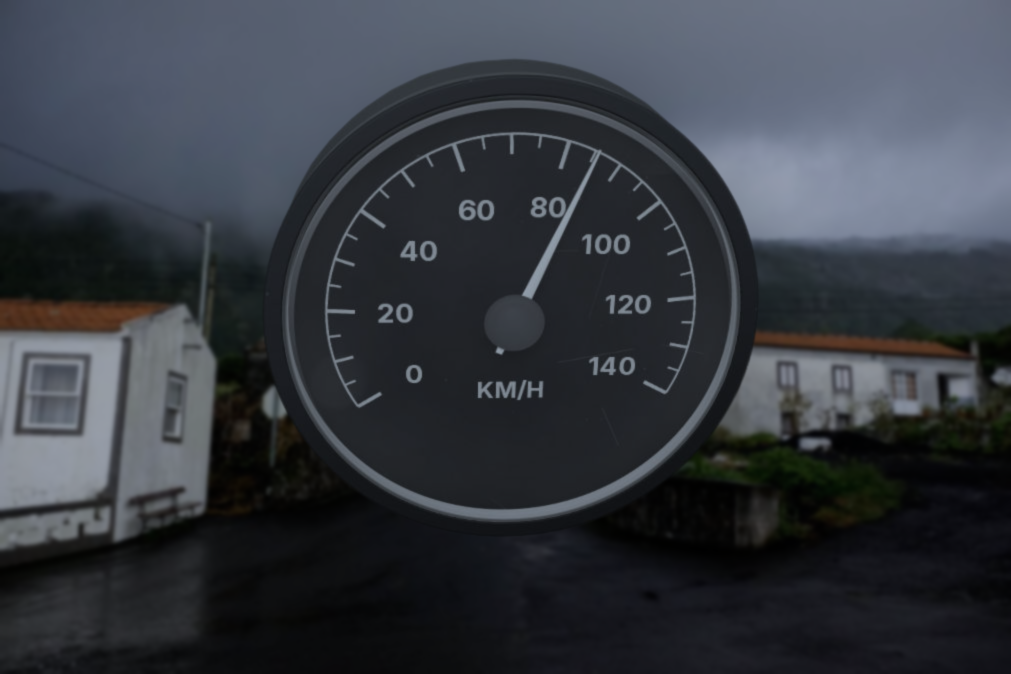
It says {"value": 85, "unit": "km/h"}
